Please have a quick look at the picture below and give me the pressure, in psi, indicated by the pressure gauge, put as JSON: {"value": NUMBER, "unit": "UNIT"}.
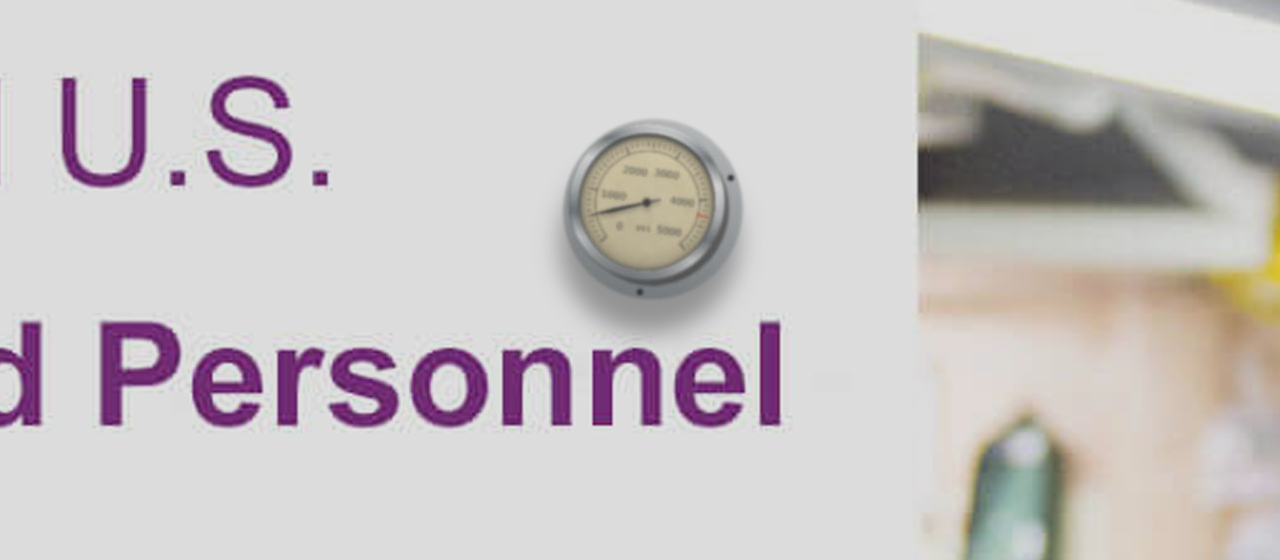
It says {"value": 500, "unit": "psi"}
